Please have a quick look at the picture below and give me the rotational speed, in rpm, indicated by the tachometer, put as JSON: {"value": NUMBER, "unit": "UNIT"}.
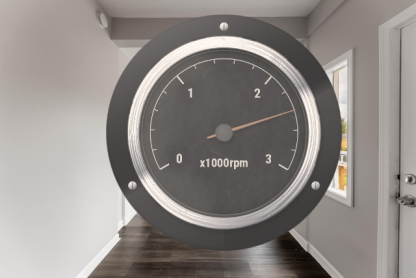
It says {"value": 2400, "unit": "rpm"}
